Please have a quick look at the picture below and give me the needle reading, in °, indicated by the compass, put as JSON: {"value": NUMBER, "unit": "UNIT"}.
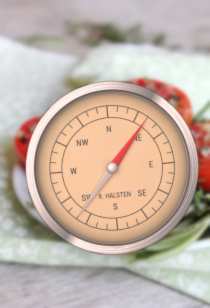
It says {"value": 40, "unit": "°"}
